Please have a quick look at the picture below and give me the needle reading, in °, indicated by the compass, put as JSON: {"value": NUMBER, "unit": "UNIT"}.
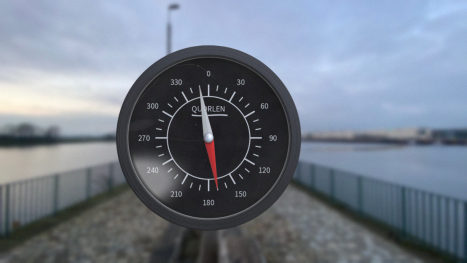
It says {"value": 170, "unit": "°"}
